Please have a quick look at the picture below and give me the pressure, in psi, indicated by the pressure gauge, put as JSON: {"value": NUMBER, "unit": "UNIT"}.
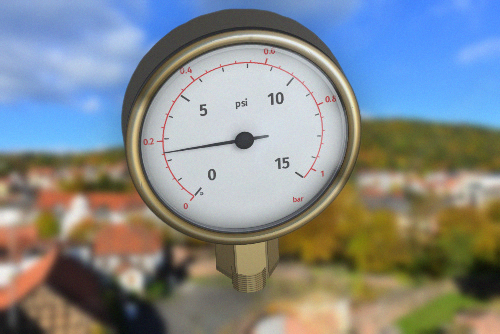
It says {"value": 2.5, "unit": "psi"}
